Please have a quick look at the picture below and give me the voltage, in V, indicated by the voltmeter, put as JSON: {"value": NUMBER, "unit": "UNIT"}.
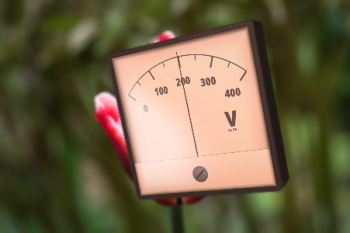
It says {"value": 200, "unit": "V"}
